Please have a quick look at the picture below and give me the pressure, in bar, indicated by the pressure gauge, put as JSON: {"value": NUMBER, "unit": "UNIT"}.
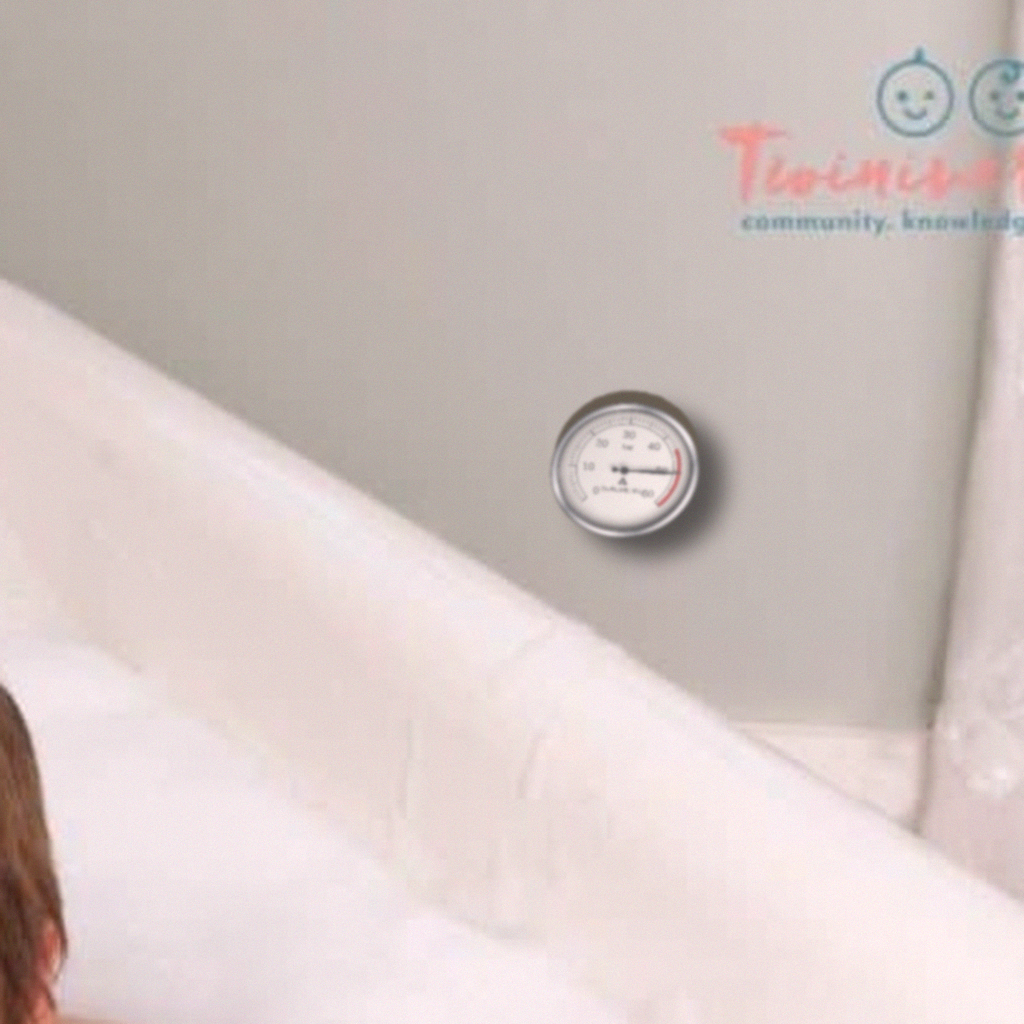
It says {"value": 50, "unit": "bar"}
